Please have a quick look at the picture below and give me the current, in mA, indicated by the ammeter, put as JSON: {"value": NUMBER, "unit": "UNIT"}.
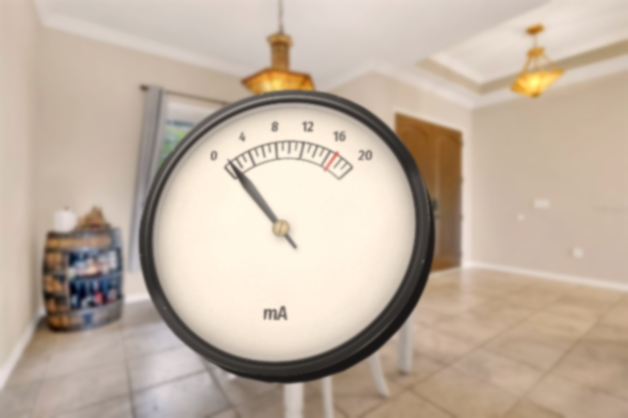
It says {"value": 1, "unit": "mA"}
